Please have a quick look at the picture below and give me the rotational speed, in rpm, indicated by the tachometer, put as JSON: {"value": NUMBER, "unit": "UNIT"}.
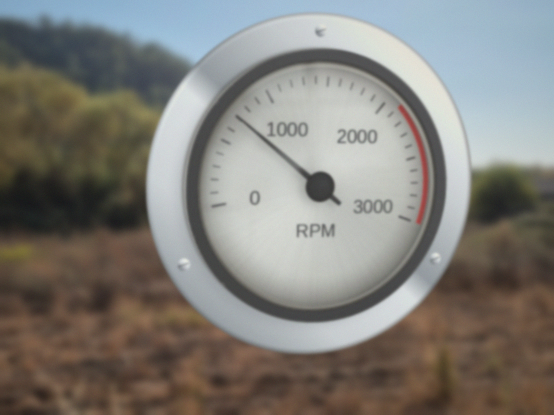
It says {"value": 700, "unit": "rpm"}
